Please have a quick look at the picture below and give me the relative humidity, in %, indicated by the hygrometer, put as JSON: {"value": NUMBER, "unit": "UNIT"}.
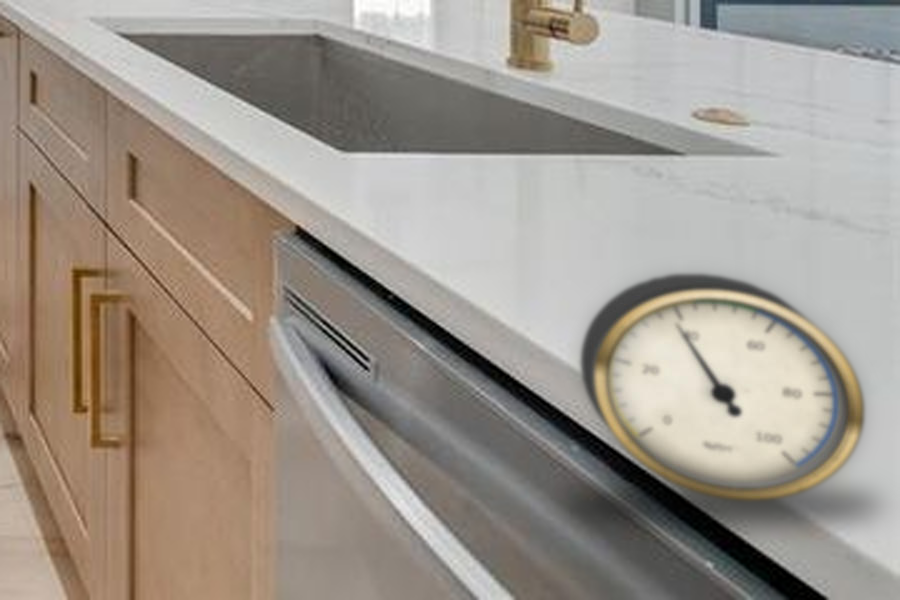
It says {"value": 38, "unit": "%"}
